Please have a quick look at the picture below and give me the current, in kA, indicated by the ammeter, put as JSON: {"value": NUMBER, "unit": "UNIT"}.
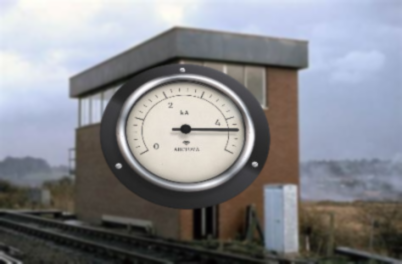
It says {"value": 4.4, "unit": "kA"}
